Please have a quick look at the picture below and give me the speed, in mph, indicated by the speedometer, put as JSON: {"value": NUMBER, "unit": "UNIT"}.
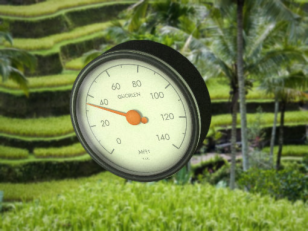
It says {"value": 35, "unit": "mph"}
